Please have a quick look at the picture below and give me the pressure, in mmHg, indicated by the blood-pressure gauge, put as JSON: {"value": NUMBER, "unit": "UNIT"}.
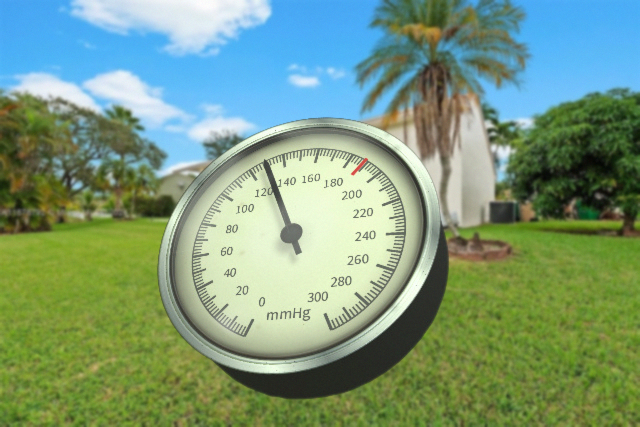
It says {"value": 130, "unit": "mmHg"}
